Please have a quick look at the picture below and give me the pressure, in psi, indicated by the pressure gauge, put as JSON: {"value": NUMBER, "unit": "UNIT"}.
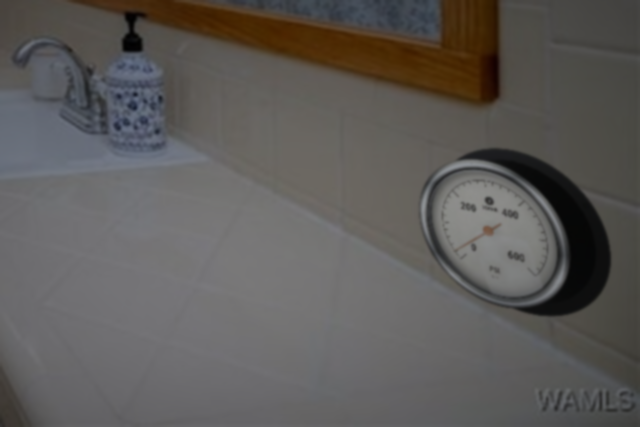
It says {"value": 20, "unit": "psi"}
